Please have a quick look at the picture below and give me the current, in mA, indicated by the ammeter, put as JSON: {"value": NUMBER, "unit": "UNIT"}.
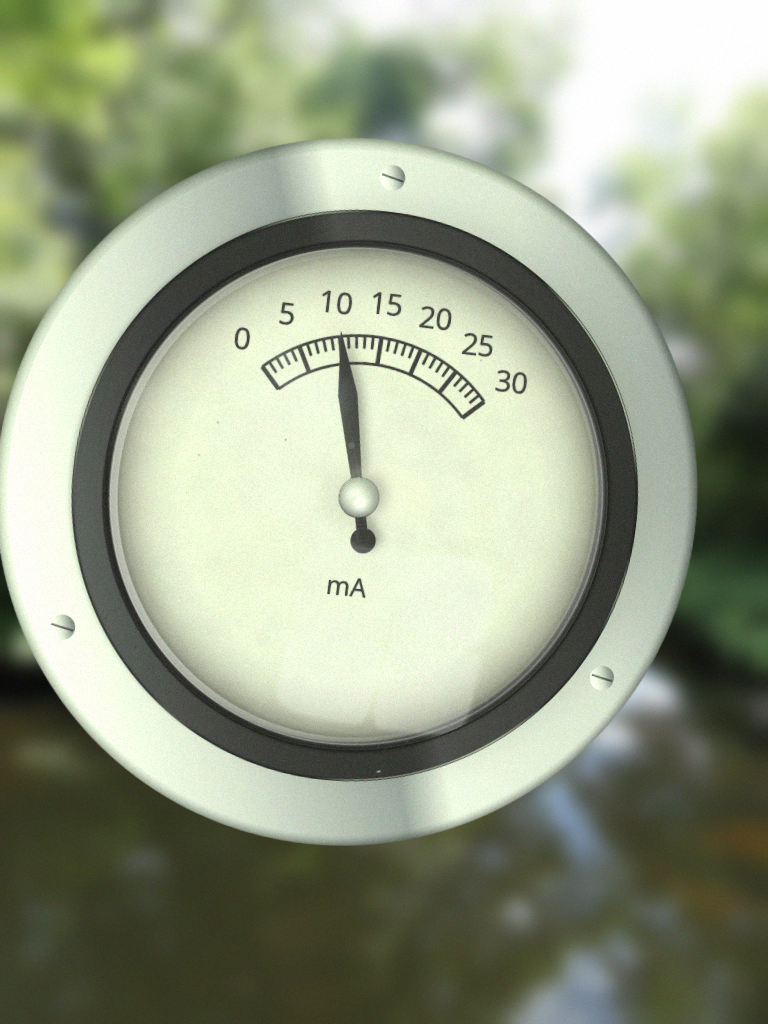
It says {"value": 10, "unit": "mA"}
